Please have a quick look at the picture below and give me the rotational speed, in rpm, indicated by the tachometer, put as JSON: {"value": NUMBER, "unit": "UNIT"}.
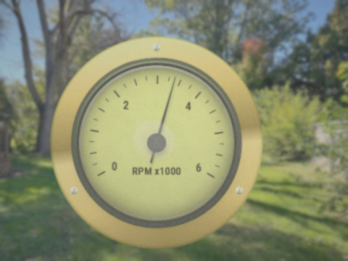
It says {"value": 3375, "unit": "rpm"}
